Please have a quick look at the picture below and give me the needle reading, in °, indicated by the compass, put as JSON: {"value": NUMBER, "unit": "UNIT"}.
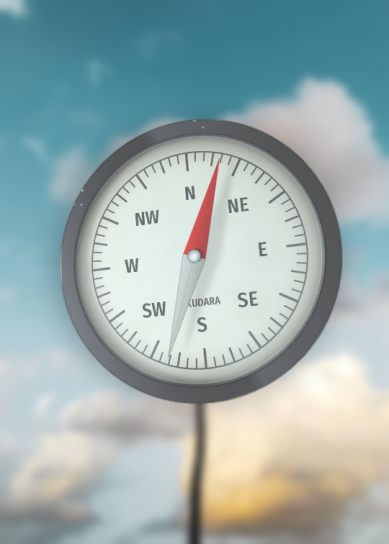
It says {"value": 20, "unit": "°"}
